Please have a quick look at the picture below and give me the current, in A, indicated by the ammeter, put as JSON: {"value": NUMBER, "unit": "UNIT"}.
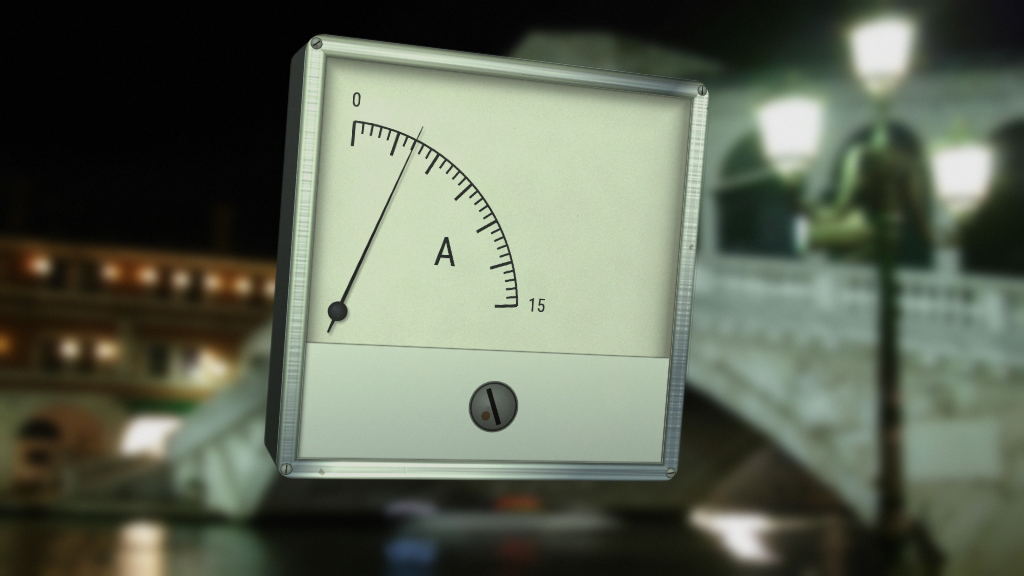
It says {"value": 3.5, "unit": "A"}
